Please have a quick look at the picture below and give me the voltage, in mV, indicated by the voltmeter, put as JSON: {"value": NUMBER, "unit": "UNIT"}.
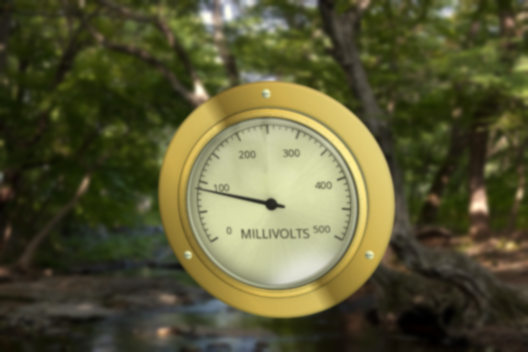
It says {"value": 90, "unit": "mV"}
